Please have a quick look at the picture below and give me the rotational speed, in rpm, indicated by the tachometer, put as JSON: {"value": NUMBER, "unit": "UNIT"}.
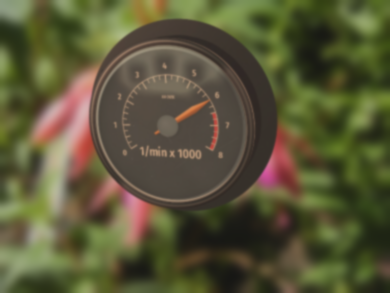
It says {"value": 6000, "unit": "rpm"}
